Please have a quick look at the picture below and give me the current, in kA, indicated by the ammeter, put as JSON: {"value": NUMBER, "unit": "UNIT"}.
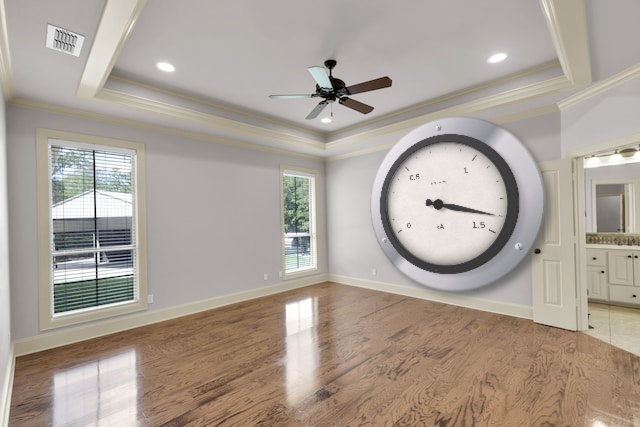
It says {"value": 1.4, "unit": "kA"}
